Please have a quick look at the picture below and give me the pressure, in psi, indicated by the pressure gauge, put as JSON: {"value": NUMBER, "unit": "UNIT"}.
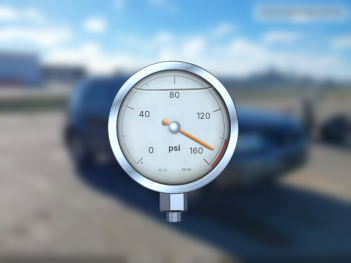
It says {"value": 150, "unit": "psi"}
